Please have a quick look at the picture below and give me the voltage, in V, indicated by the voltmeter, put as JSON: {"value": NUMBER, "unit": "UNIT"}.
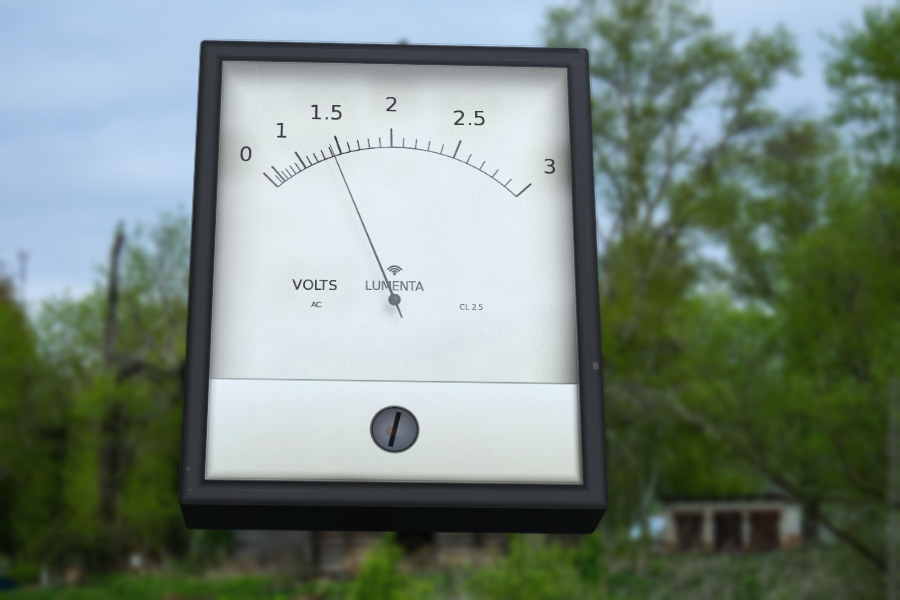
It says {"value": 1.4, "unit": "V"}
